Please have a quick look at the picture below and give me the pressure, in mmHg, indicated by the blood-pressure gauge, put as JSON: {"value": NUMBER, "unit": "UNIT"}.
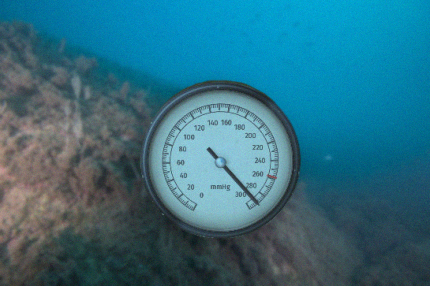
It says {"value": 290, "unit": "mmHg"}
